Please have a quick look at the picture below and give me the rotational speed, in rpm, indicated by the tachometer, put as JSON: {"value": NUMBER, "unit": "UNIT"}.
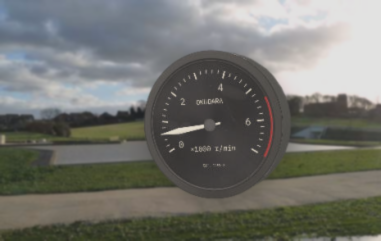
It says {"value": 600, "unit": "rpm"}
